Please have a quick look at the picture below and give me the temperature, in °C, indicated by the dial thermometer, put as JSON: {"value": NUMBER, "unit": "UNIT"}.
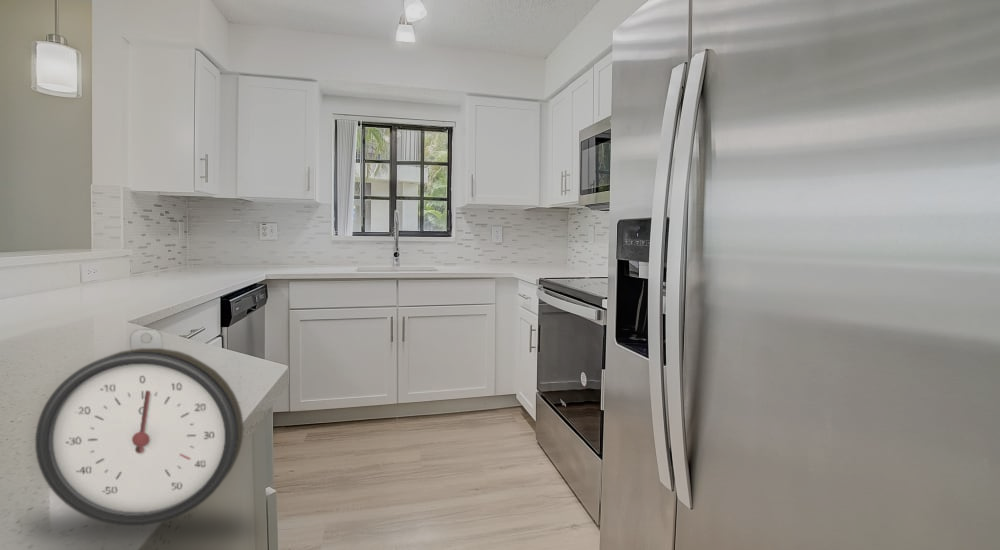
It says {"value": 2.5, "unit": "°C"}
